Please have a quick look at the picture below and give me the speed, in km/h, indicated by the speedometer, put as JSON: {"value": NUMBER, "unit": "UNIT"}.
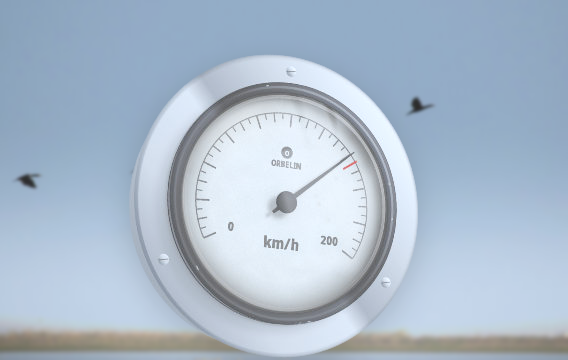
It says {"value": 140, "unit": "km/h"}
